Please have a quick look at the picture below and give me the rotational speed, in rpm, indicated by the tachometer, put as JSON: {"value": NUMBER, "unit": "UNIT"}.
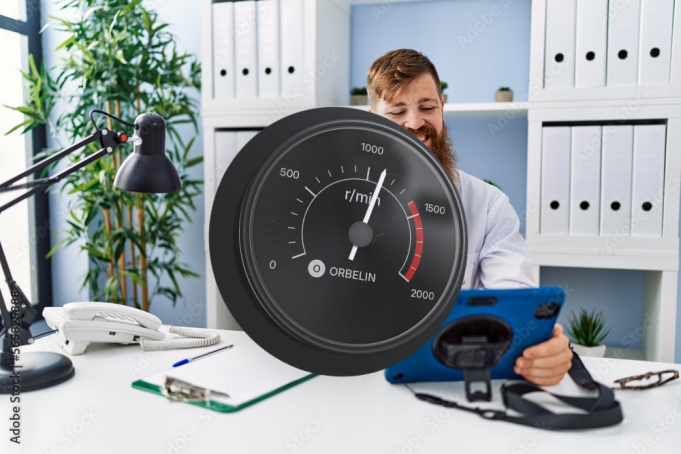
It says {"value": 1100, "unit": "rpm"}
